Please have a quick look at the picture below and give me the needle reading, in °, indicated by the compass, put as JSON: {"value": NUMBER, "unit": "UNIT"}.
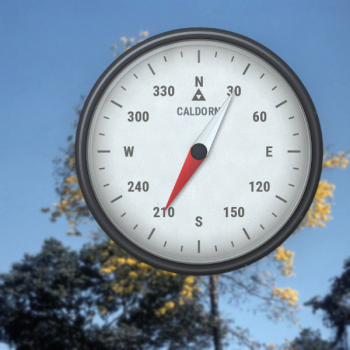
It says {"value": 210, "unit": "°"}
